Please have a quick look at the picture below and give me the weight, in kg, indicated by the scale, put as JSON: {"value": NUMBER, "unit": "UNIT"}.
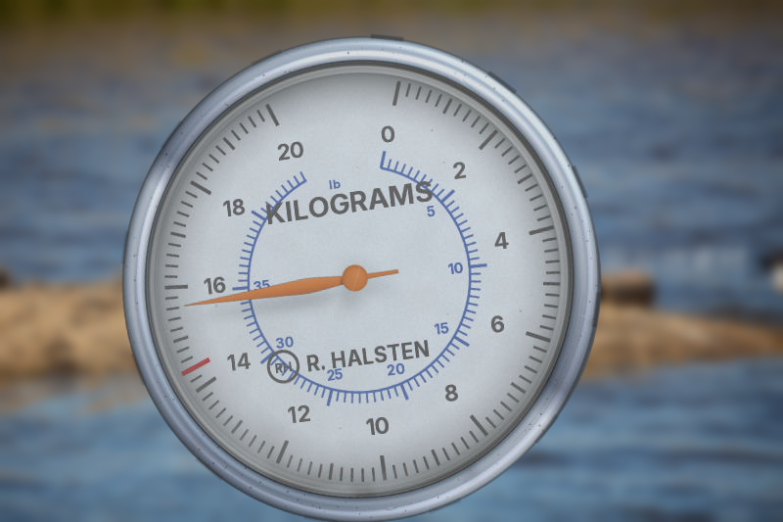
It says {"value": 15.6, "unit": "kg"}
